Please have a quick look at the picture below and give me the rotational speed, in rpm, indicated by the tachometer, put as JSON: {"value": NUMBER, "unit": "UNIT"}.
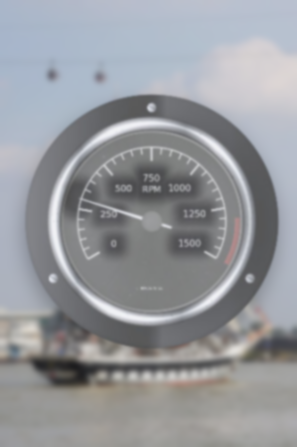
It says {"value": 300, "unit": "rpm"}
